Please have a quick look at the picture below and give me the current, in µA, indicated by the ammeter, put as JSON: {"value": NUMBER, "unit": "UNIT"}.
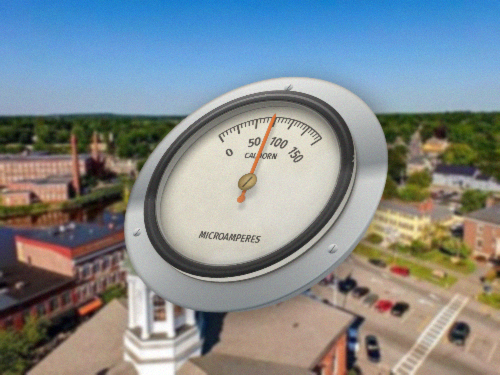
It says {"value": 75, "unit": "µA"}
